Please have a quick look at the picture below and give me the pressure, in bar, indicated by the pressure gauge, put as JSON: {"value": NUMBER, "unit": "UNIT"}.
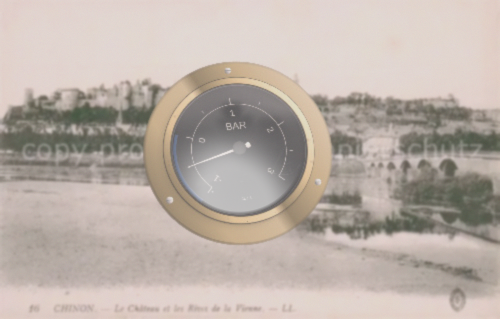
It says {"value": -0.5, "unit": "bar"}
